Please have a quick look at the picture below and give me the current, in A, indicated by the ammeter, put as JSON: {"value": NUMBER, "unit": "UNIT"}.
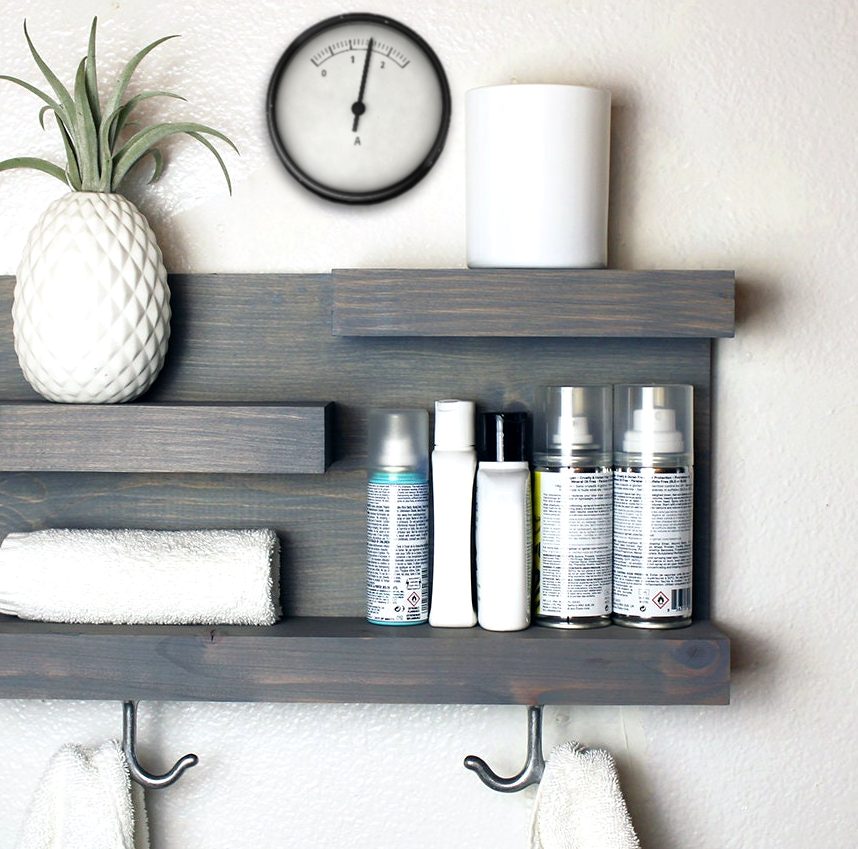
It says {"value": 1.5, "unit": "A"}
